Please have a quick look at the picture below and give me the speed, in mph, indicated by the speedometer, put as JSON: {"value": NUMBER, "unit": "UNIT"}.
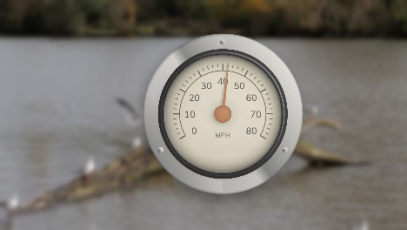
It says {"value": 42, "unit": "mph"}
